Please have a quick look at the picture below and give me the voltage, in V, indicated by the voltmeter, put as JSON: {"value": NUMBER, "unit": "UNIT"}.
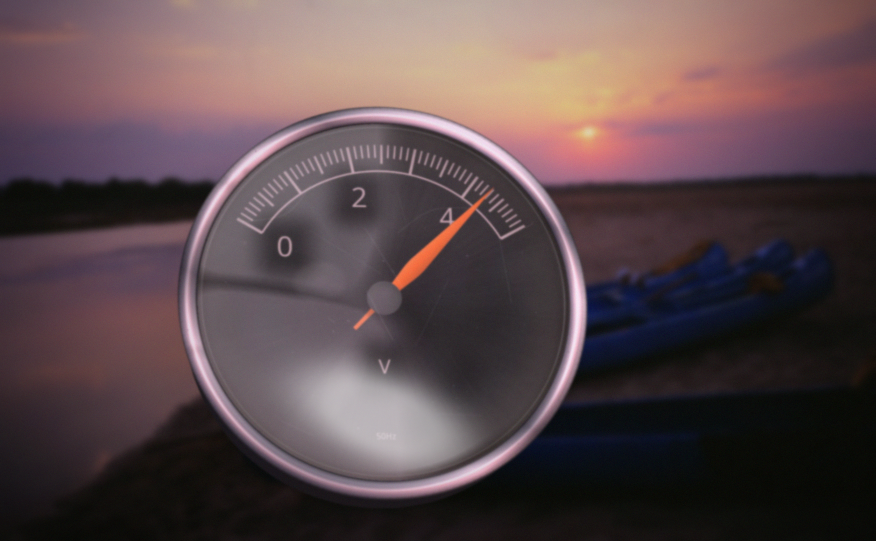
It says {"value": 4.3, "unit": "V"}
